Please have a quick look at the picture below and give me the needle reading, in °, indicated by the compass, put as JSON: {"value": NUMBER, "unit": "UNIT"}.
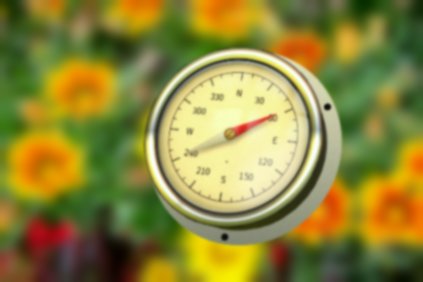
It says {"value": 60, "unit": "°"}
